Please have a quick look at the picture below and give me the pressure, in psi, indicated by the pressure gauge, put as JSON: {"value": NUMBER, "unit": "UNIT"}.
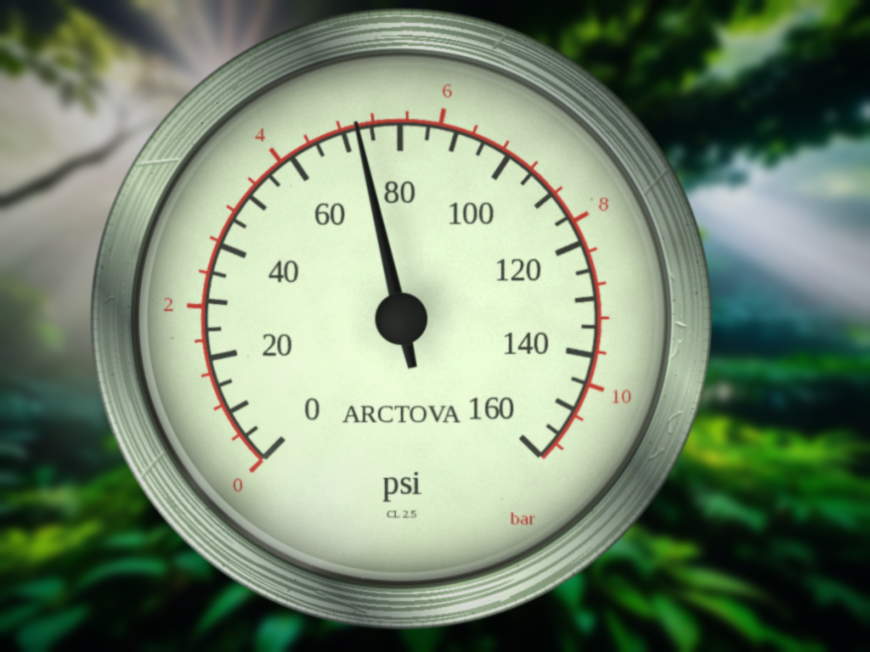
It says {"value": 72.5, "unit": "psi"}
